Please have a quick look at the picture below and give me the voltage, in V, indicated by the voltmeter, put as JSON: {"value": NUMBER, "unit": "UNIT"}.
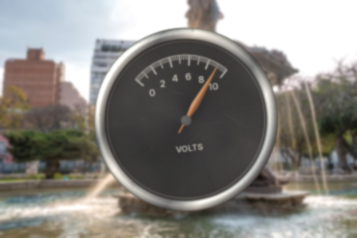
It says {"value": 9, "unit": "V"}
